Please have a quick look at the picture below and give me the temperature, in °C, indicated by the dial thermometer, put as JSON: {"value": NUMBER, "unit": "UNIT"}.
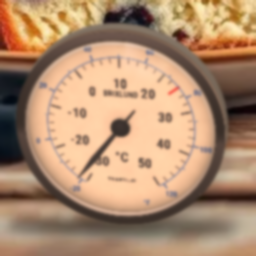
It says {"value": -28, "unit": "°C"}
